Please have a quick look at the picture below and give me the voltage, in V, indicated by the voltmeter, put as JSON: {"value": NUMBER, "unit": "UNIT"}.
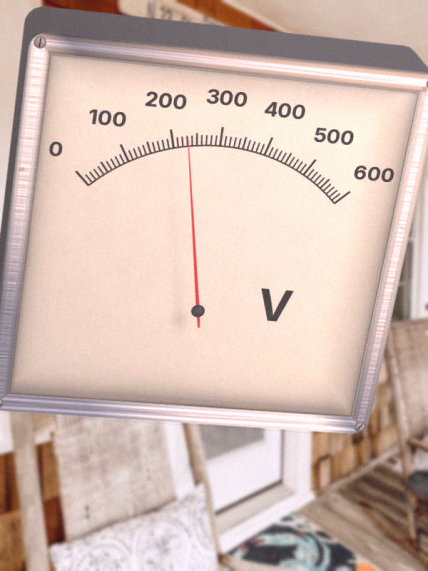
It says {"value": 230, "unit": "V"}
